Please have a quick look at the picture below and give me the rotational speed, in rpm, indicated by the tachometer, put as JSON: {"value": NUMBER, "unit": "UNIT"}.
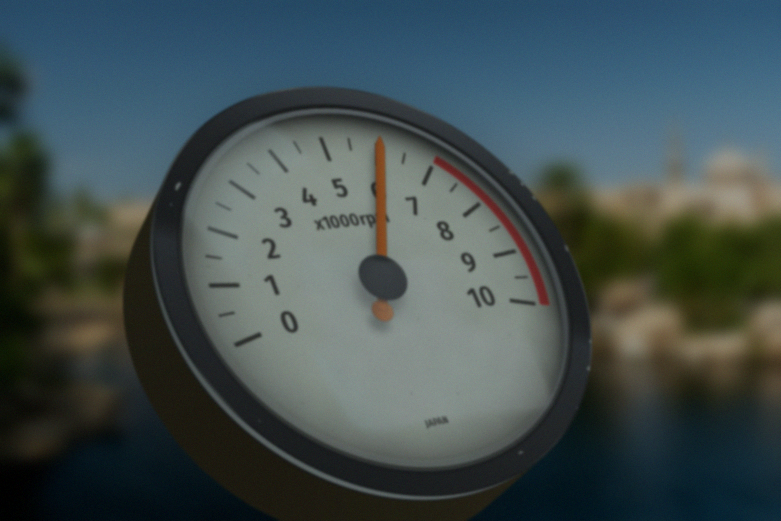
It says {"value": 6000, "unit": "rpm"}
